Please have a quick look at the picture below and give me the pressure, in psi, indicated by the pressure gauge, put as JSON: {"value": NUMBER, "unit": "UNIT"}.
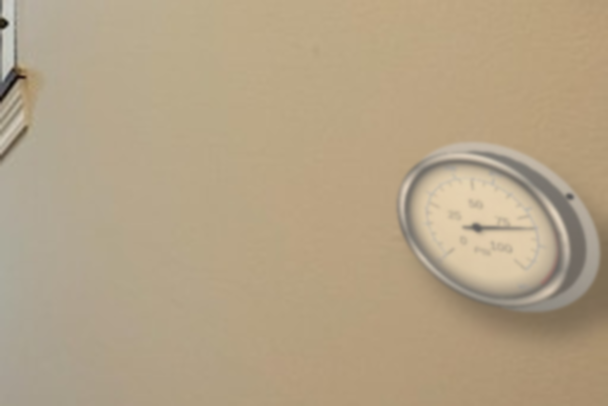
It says {"value": 80, "unit": "psi"}
